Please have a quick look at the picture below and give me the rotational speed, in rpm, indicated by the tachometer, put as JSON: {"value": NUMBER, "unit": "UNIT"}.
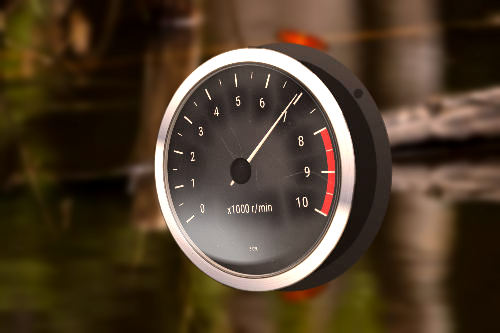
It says {"value": 7000, "unit": "rpm"}
